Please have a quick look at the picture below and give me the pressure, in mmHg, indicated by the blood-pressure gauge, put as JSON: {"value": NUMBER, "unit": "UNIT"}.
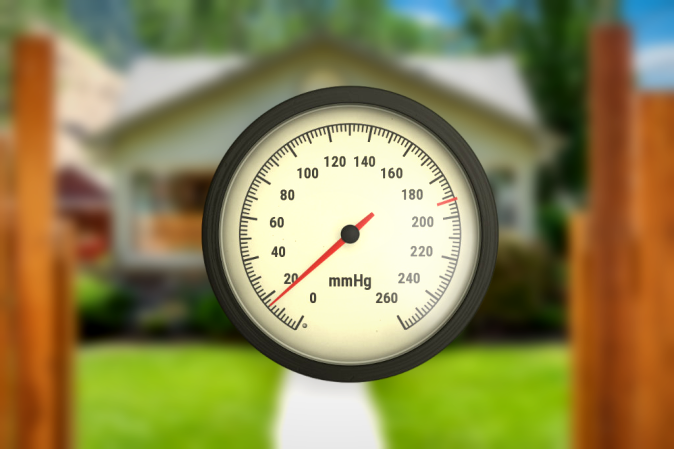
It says {"value": 16, "unit": "mmHg"}
